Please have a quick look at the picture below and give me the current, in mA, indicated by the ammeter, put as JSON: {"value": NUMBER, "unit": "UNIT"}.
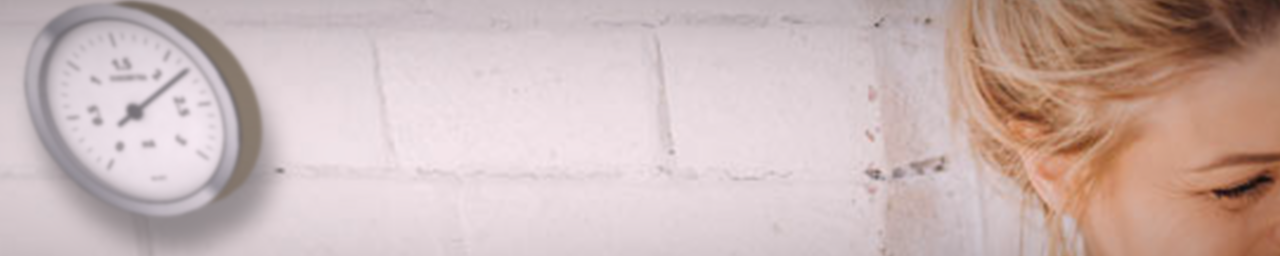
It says {"value": 2.2, "unit": "mA"}
